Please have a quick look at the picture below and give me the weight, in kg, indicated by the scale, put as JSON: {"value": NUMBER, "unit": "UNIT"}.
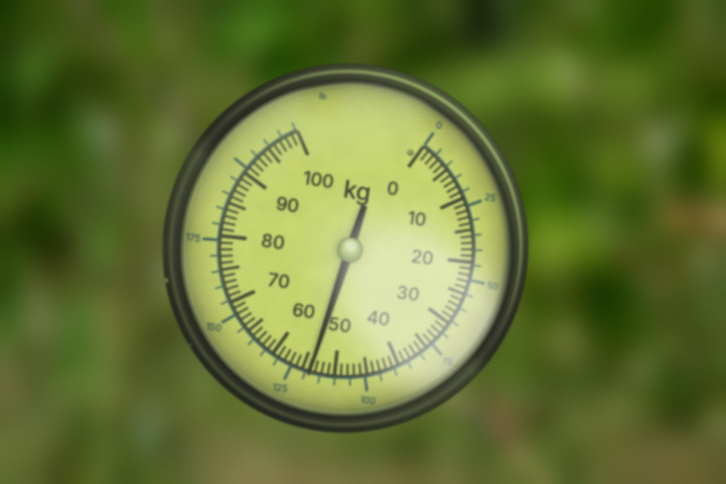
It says {"value": 54, "unit": "kg"}
